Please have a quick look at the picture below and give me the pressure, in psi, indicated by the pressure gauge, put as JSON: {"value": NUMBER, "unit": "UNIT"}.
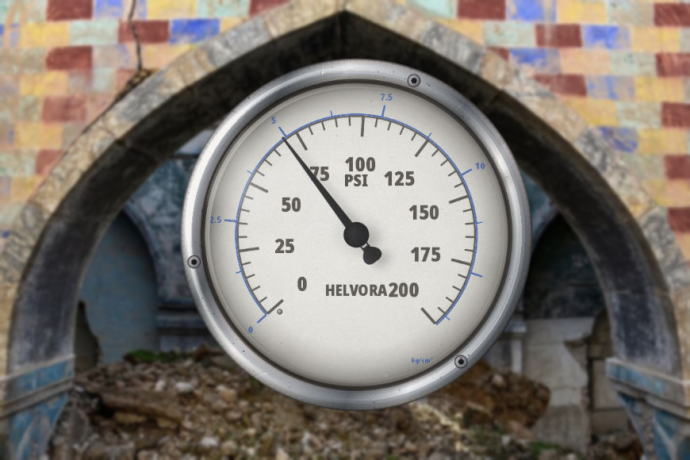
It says {"value": 70, "unit": "psi"}
